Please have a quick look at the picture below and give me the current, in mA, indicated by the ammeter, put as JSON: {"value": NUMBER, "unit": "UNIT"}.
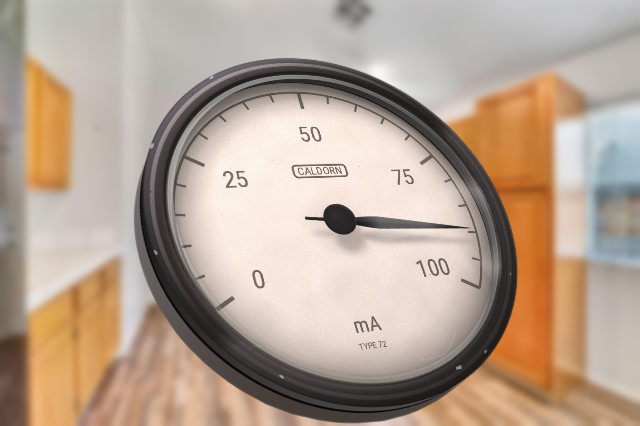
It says {"value": 90, "unit": "mA"}
